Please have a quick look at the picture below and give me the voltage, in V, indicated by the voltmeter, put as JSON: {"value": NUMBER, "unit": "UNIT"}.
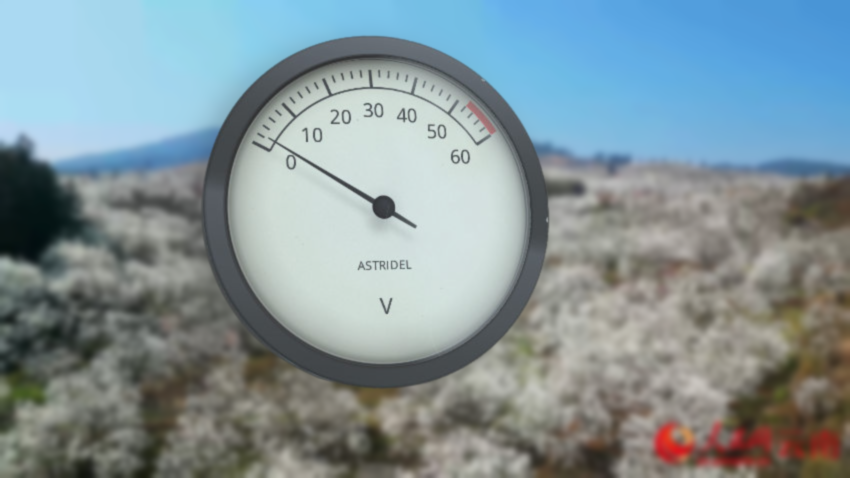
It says {"value": 2, "unit": "V"}
